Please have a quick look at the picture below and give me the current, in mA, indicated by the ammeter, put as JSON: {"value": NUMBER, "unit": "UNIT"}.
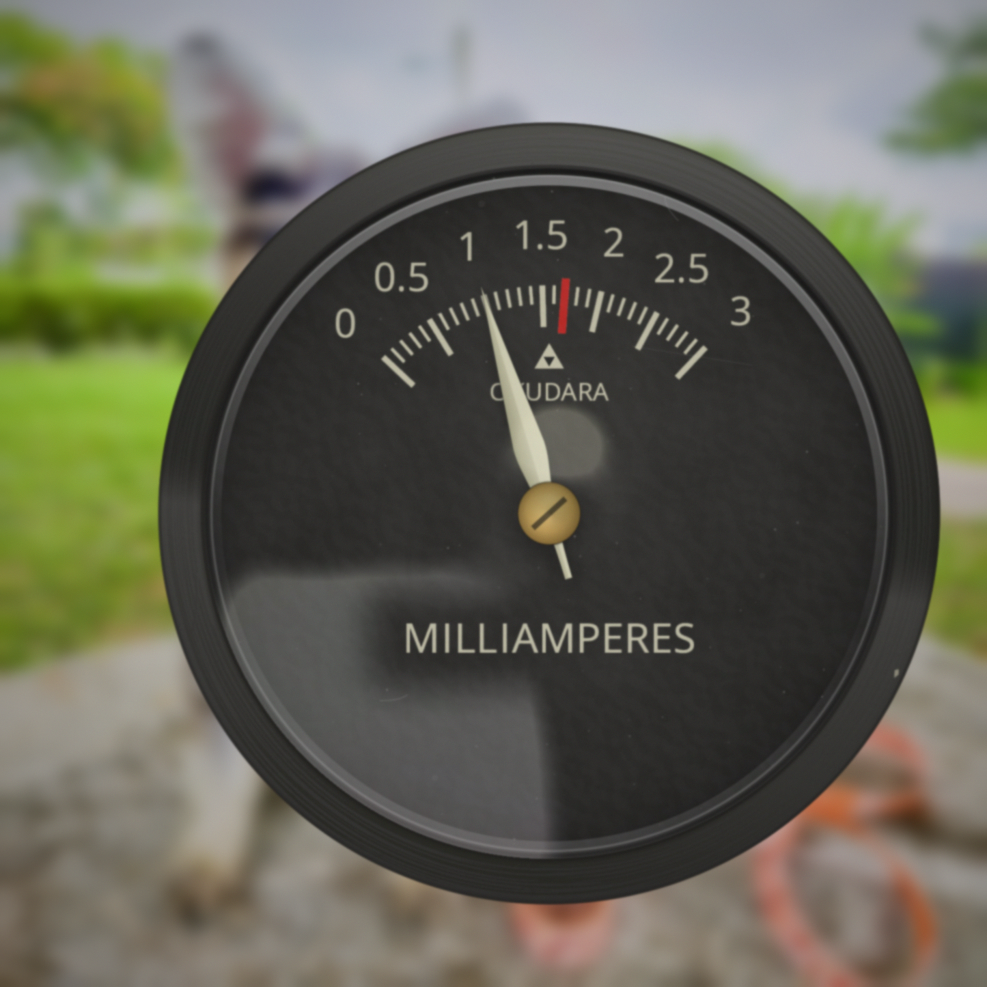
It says {"value": 1, "unit": "mA"}
